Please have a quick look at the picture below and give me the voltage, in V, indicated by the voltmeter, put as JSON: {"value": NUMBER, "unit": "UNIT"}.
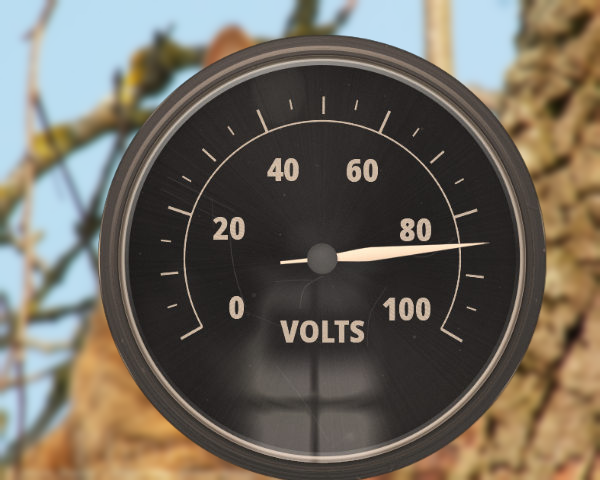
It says {"value": 85, "unit": "V"}
